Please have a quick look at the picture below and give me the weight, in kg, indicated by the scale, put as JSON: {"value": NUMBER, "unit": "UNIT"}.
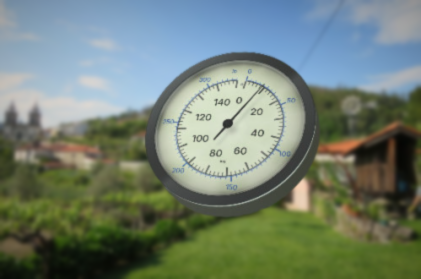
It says {"value": 10, "unit": "kg"}
